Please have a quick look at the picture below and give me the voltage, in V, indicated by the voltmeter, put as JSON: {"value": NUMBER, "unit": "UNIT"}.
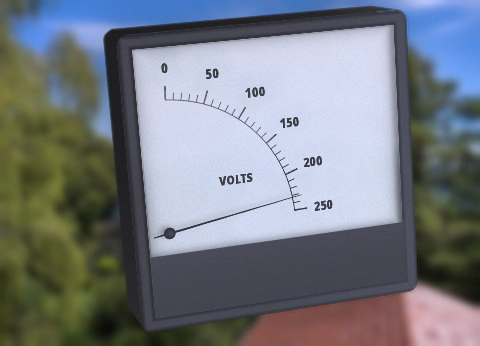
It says {"value": 230, "unit": "V"}
